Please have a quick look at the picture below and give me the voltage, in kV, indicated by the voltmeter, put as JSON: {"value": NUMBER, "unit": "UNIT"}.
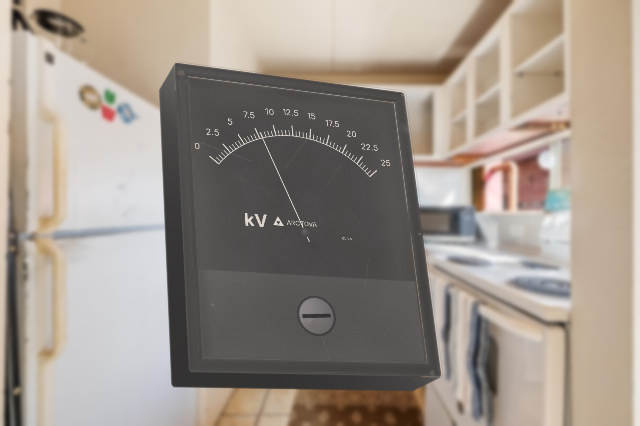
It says {"value": 7.5, "unit": "kV"}
